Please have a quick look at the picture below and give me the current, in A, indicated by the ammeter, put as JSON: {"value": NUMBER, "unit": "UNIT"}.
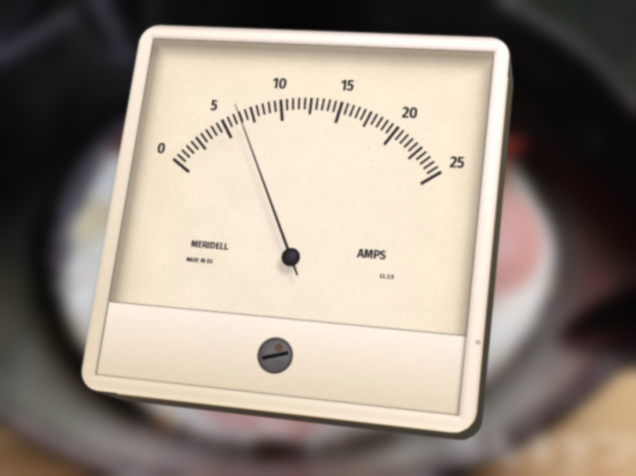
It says {"value": 6.5, "unit": "A"}
